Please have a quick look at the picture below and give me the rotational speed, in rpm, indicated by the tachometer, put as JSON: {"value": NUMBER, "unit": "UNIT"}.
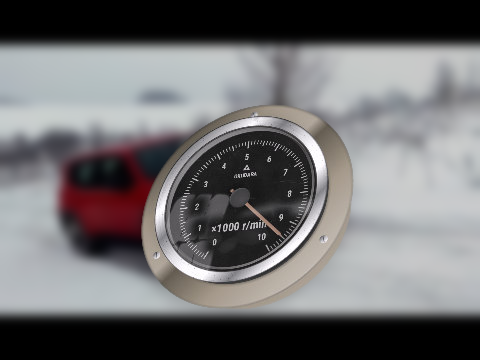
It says {"value": 9500, "unit": "rpm"}
